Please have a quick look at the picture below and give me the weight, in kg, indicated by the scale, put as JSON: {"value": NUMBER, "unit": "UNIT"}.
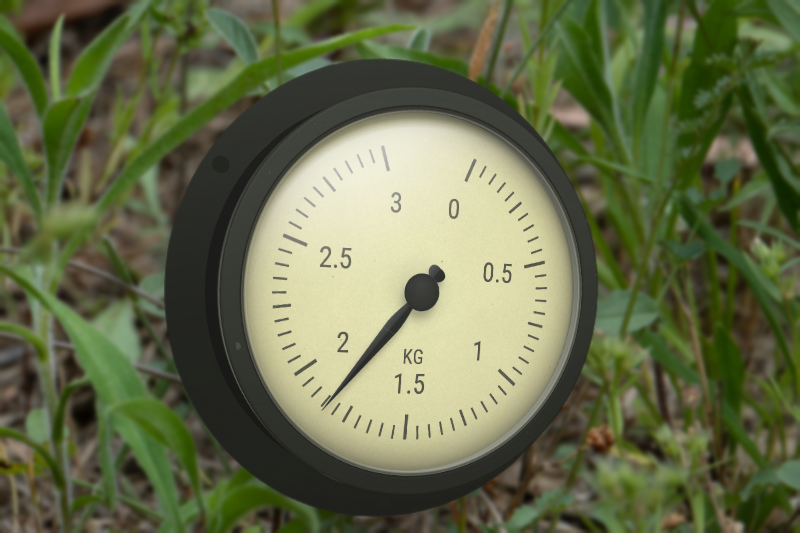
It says {"value": 1.85, "unit": "kg"}
